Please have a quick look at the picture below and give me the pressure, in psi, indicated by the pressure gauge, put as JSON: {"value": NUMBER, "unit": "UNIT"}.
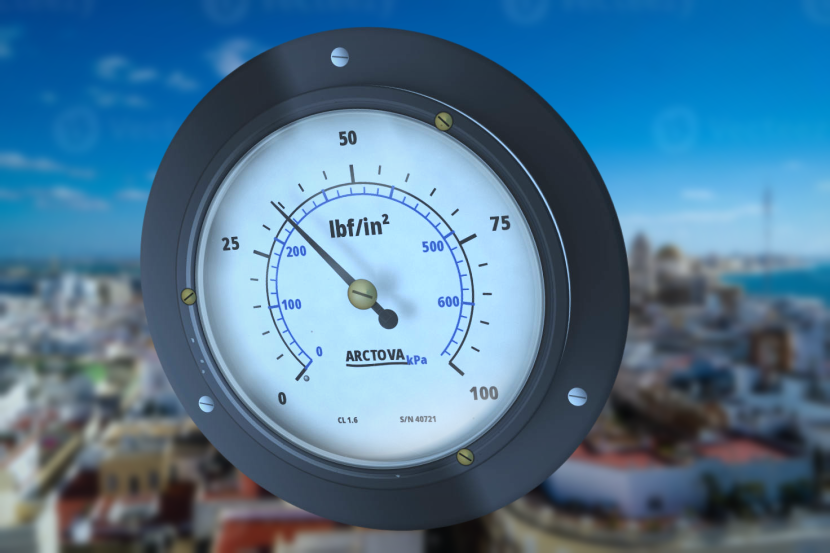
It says {"value": 35, "unit": "psi"}
